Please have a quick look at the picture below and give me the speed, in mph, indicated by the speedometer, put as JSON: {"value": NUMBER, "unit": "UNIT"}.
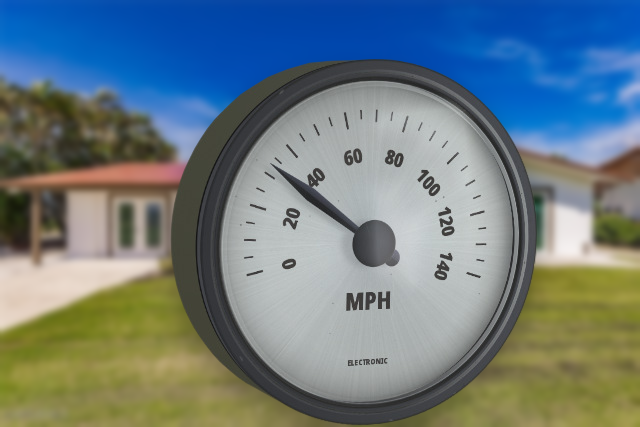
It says {"value": 32.5, "unit": "mph"}
